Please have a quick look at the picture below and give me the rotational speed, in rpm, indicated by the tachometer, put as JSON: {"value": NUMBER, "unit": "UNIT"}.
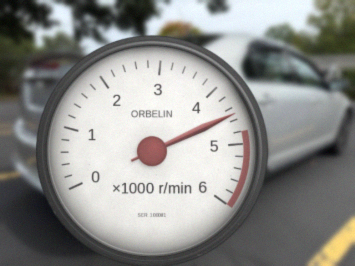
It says {"value": 4500, "unit": "rpm"}
